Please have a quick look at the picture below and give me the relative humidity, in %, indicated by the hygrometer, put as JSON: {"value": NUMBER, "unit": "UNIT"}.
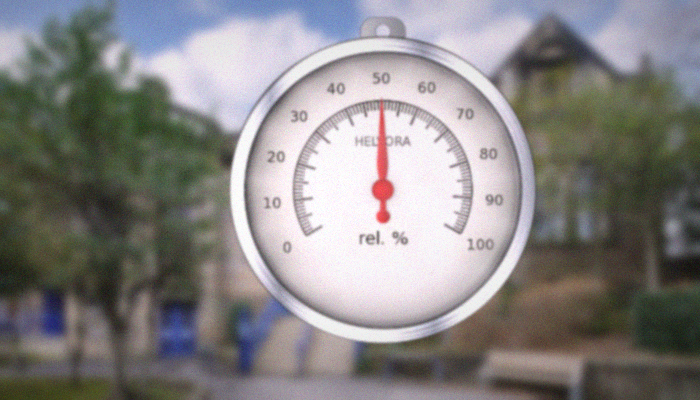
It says {"value": 50, "unit": "%"}
